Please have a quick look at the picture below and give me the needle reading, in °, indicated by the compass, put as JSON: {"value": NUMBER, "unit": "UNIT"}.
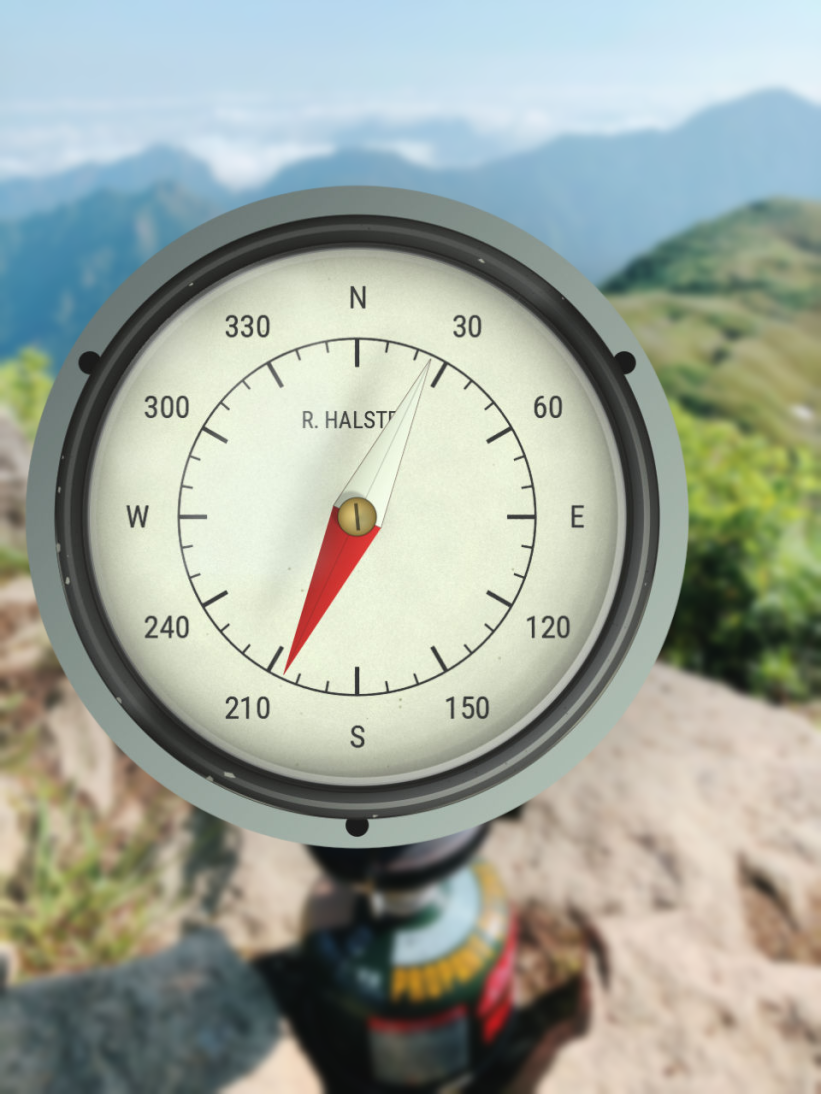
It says {"value": 205, "unit": "°"}
